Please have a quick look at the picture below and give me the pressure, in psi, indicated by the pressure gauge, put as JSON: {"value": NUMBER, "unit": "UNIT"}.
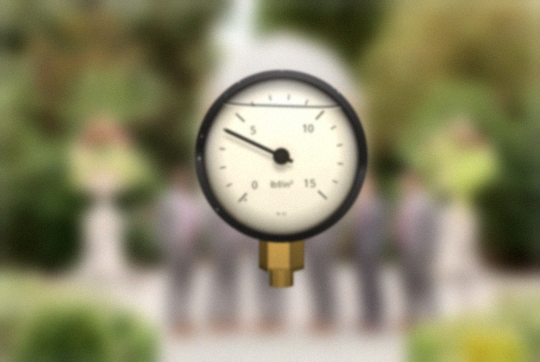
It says {"value": 4, "unit": "psi"}
